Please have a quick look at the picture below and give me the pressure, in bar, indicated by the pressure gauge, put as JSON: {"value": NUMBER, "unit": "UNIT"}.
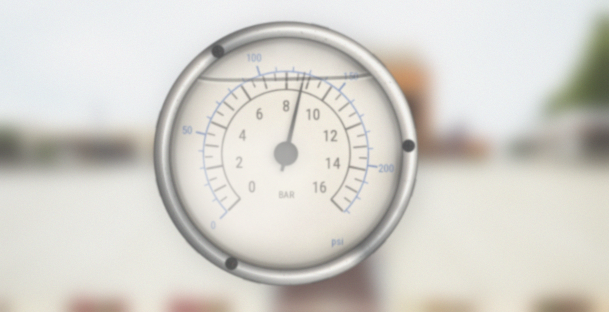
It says {"value": 8.75, "unit": "bar"}
